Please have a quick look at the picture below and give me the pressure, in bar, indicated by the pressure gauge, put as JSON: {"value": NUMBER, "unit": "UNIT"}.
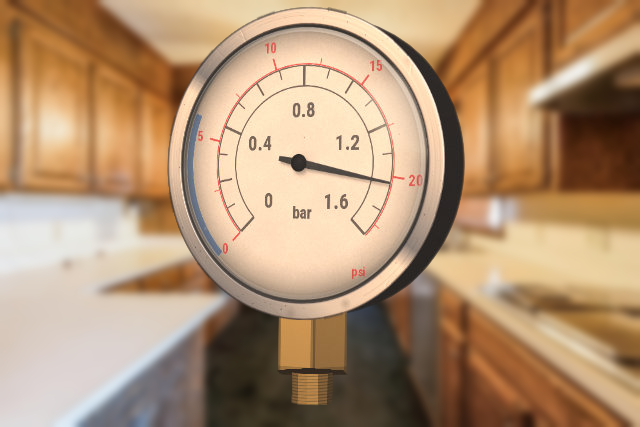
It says {"value": 1.4, "unit": "bar"}
